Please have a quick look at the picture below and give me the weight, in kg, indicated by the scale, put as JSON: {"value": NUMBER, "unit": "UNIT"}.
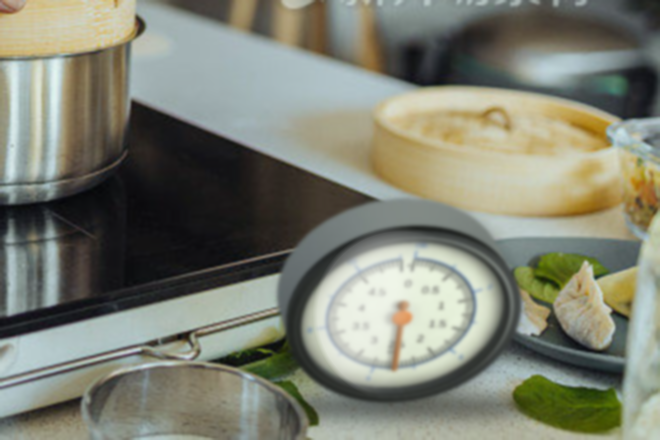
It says {"value": 2.5, "unit": "kg"}
